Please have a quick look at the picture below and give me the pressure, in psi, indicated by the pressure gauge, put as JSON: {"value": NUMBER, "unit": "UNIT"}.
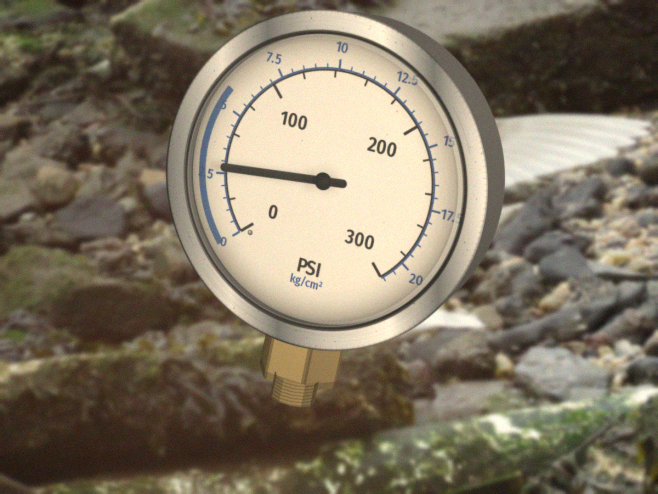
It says {"value": 40, "unit": "psi"}
